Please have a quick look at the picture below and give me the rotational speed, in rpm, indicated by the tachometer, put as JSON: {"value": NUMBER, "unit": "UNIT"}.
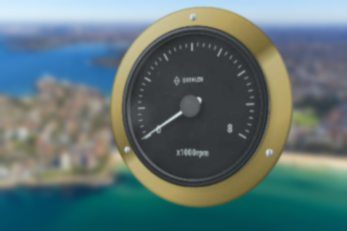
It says {"value": 0, "unit": "rpm"}
